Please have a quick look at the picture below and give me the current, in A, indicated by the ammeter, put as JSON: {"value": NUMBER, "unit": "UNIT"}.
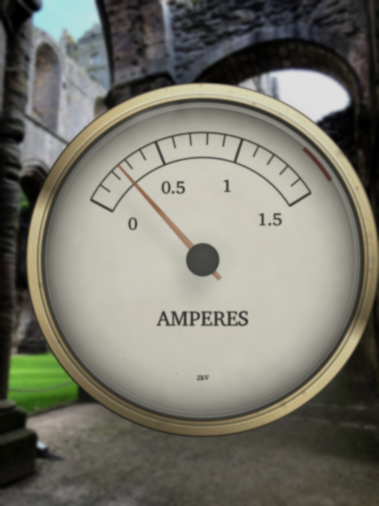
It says {"value": 0.25, "unit": "A"}
